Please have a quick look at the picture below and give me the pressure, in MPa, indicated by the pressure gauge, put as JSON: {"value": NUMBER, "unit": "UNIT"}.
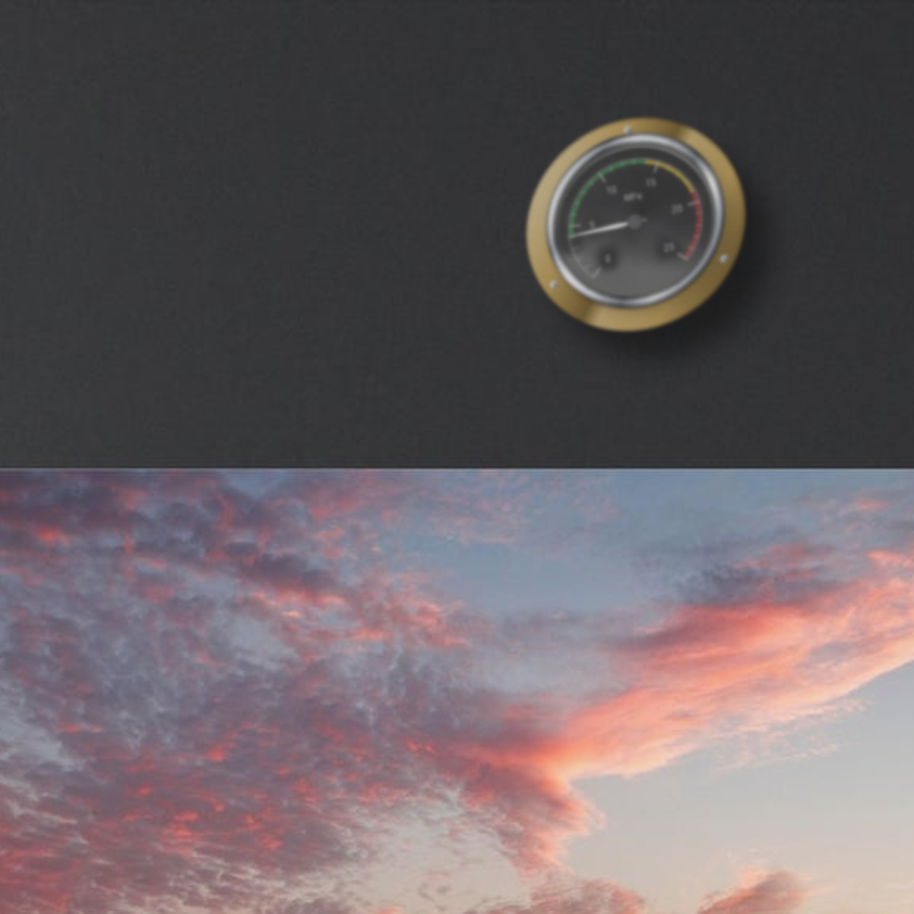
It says {"value": 4, "unit": "MPa"}
